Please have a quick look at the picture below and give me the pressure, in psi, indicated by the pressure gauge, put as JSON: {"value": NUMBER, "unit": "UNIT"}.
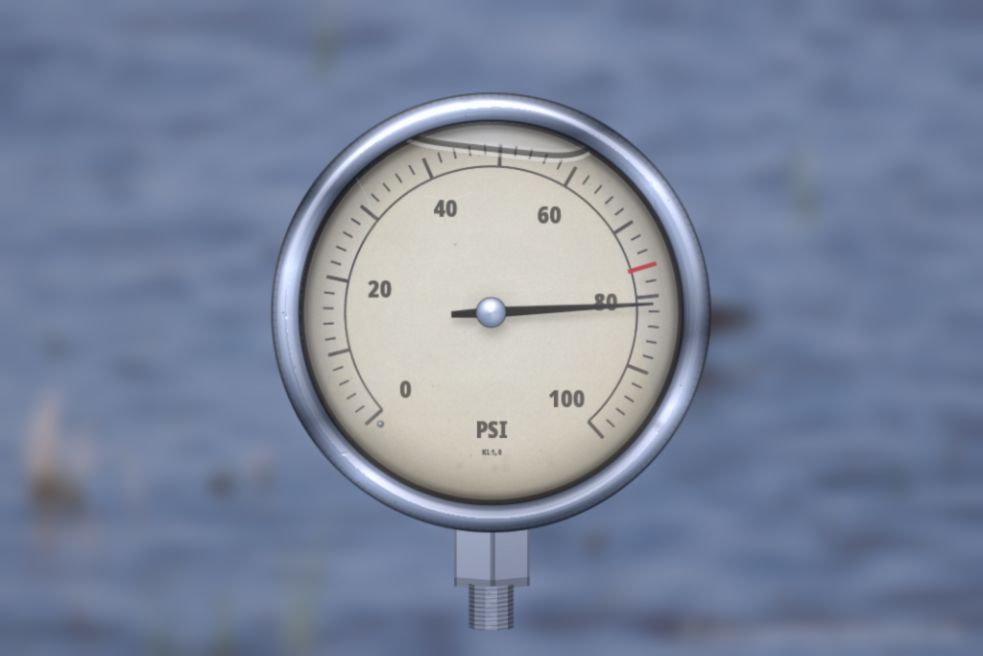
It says {"value": 81, "unit": "psi"}
